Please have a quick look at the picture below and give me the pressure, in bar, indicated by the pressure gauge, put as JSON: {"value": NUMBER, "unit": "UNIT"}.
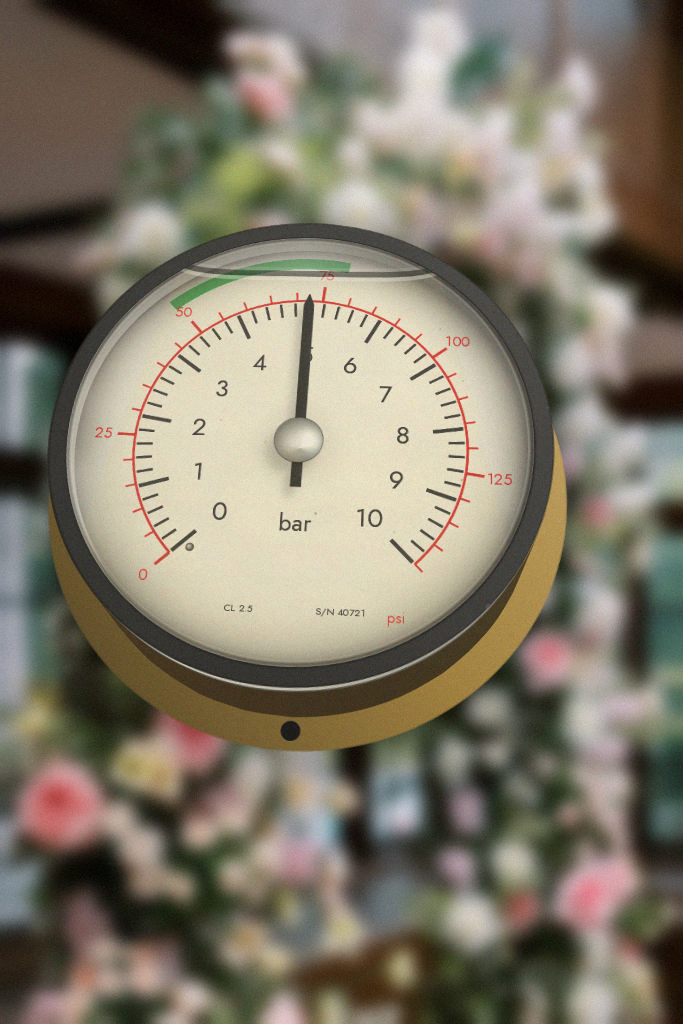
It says {"value": 5, "unit": "bar"}
